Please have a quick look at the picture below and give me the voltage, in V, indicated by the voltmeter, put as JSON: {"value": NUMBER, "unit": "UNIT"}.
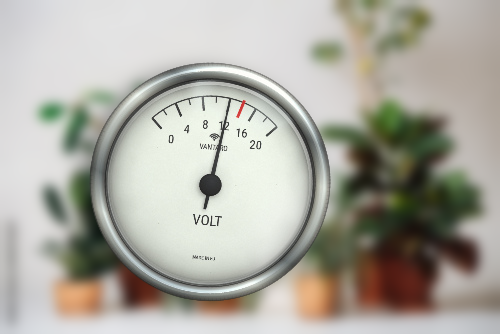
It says {"value": 12, "unit": "V"}
